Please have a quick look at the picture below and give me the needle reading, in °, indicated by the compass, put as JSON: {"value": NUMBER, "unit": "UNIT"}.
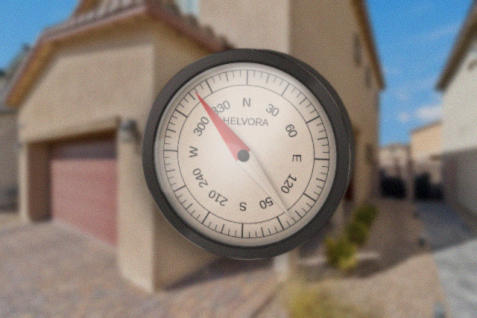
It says {"value": 320, "unit": "°"}
